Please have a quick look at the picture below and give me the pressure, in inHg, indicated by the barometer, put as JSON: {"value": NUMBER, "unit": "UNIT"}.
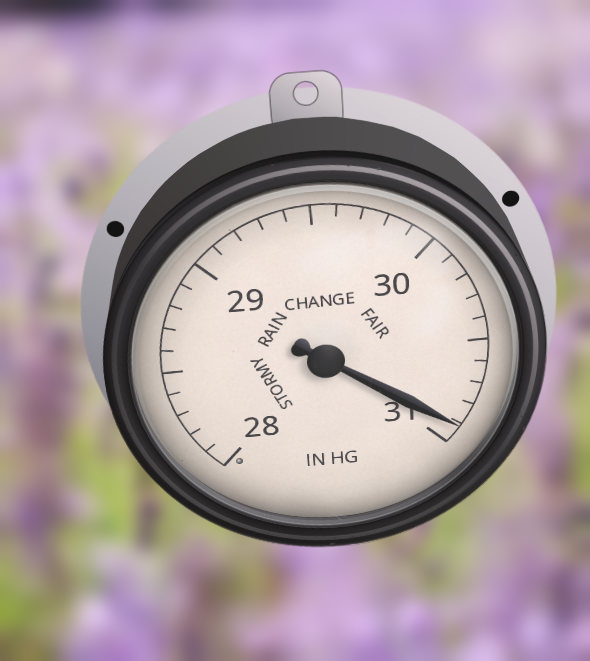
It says {"value": 30.9, "unit": "inHg"}
